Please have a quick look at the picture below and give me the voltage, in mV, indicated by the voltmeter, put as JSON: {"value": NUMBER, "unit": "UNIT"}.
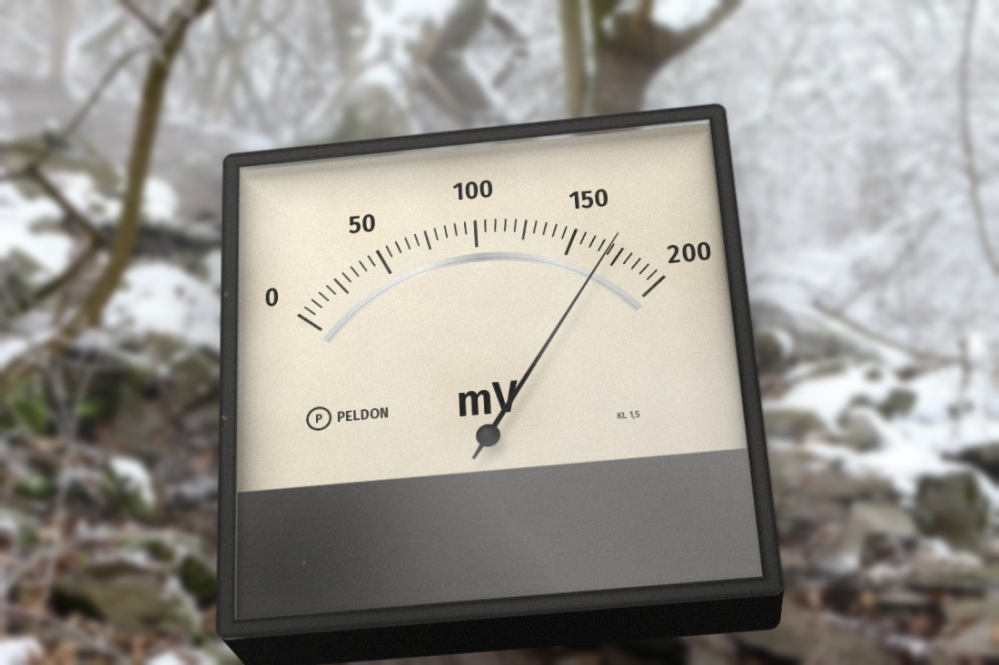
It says {"value": 170, "unit": "mV"}
